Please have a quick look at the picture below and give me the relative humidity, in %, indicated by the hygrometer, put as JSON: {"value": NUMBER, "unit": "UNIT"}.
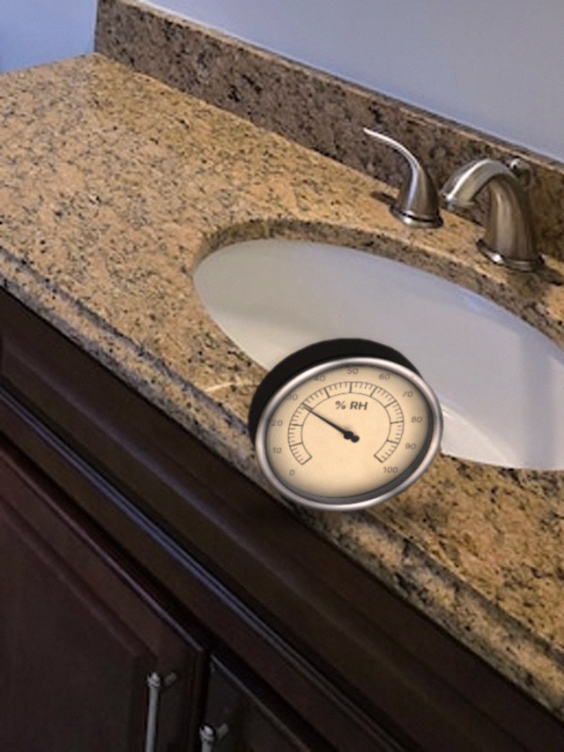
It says {"value": 30, "unit": "%"}
